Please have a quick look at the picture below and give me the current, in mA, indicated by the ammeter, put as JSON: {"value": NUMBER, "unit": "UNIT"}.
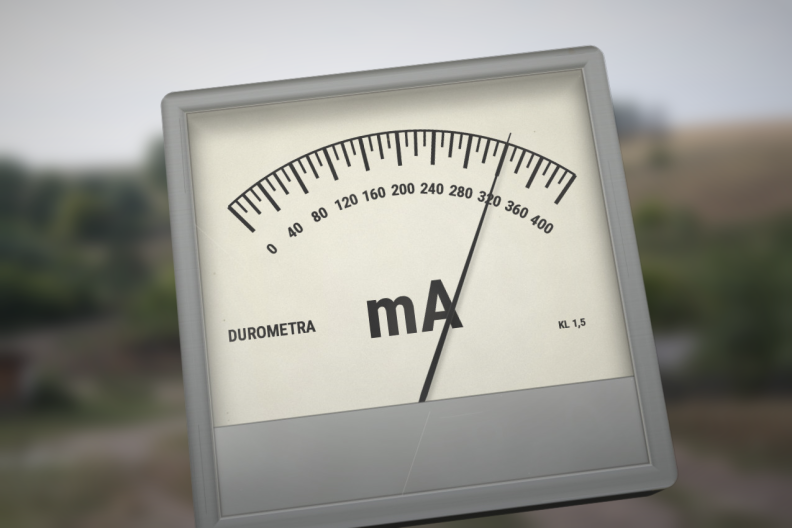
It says {"value": 320, "unit": "mA"}
